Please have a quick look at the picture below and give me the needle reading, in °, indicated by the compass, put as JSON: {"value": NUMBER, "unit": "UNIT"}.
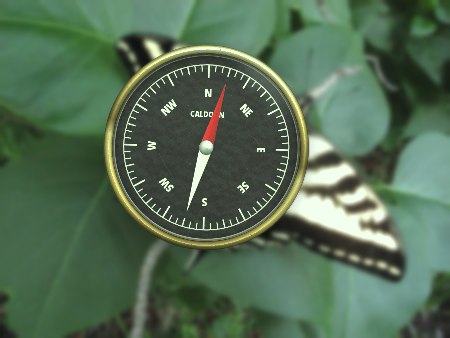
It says {"value": 15, "unit": "°"}
